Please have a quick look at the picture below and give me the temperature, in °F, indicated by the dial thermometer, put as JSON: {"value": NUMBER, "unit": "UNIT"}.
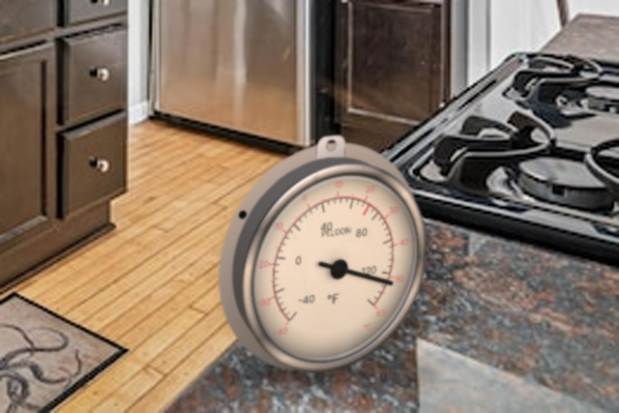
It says {"value": 124, "unit": "°F"}
